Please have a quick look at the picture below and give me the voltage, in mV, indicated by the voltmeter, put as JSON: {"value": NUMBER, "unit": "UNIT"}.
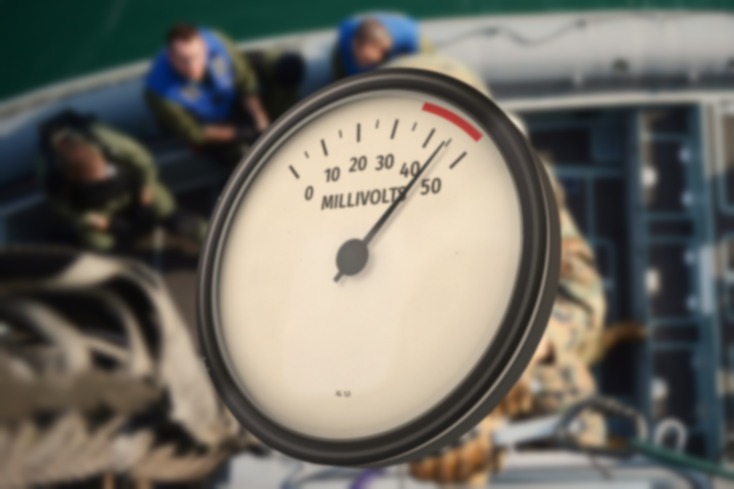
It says {"value": 45, "unit": "mV"}
